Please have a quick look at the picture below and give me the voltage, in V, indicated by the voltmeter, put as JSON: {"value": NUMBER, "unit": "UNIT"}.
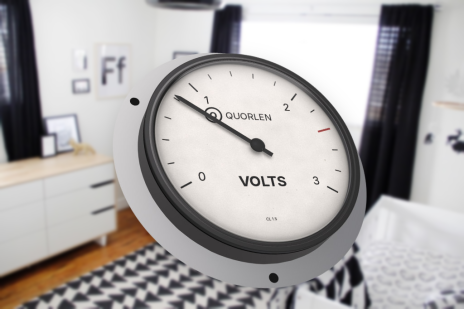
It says {"value": 0.8, "unit": "V"}
